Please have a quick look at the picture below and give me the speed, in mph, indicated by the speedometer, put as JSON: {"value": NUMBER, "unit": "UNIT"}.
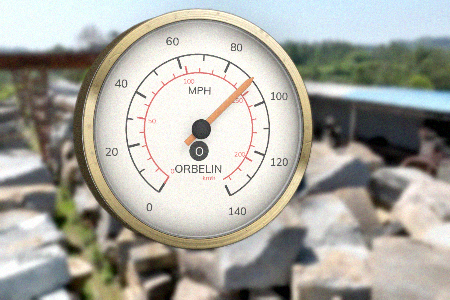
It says {"value": 90, "unit": "mph"}
